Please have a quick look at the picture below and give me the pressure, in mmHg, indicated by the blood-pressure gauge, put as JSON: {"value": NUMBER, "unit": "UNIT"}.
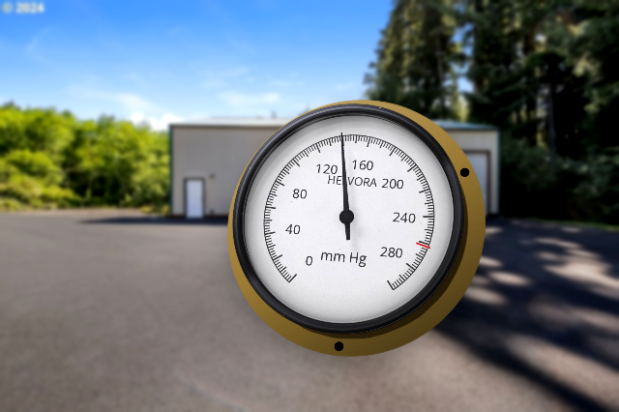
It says {"value": 140, "unit": "mmHg"}
